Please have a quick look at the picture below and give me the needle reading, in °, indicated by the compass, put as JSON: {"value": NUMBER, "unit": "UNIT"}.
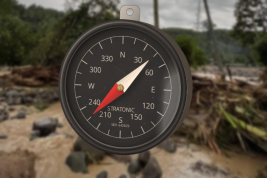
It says {"value": 225, "unit": "°"}
